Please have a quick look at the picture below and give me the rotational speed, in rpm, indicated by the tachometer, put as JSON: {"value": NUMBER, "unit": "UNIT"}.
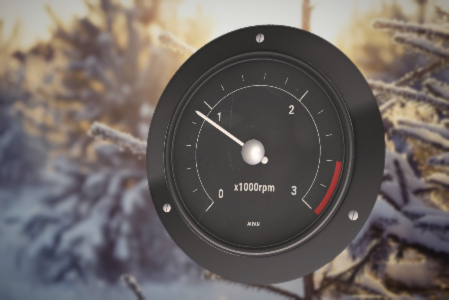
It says {"value": 900, "unit": "rpm"}
